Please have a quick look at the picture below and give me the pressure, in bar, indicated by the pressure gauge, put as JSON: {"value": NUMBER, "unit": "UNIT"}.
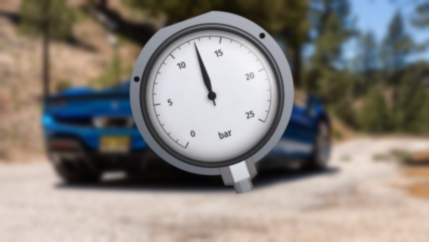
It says {"value": 12.5, "unit": "bar"}
